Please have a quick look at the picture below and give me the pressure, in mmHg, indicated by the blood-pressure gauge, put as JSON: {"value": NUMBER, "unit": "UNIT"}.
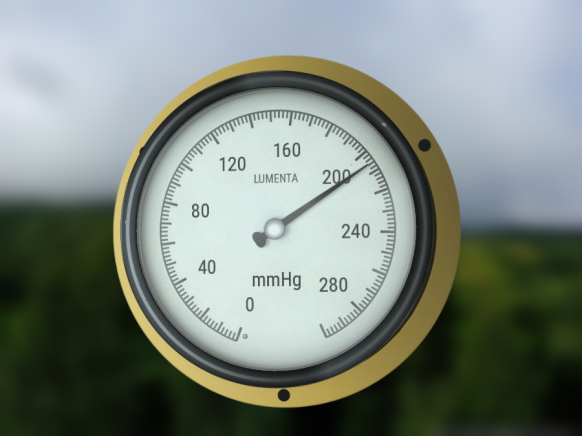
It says {"value": 206, "unit": "mmHg"}
